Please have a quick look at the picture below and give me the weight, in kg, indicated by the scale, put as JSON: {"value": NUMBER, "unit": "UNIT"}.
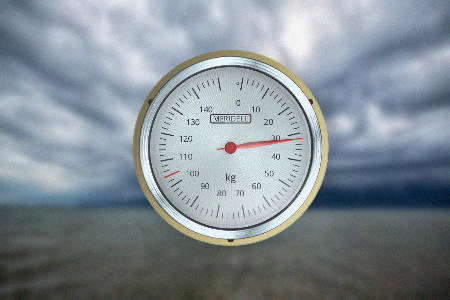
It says {"value": 32, "unit": "kg"}
